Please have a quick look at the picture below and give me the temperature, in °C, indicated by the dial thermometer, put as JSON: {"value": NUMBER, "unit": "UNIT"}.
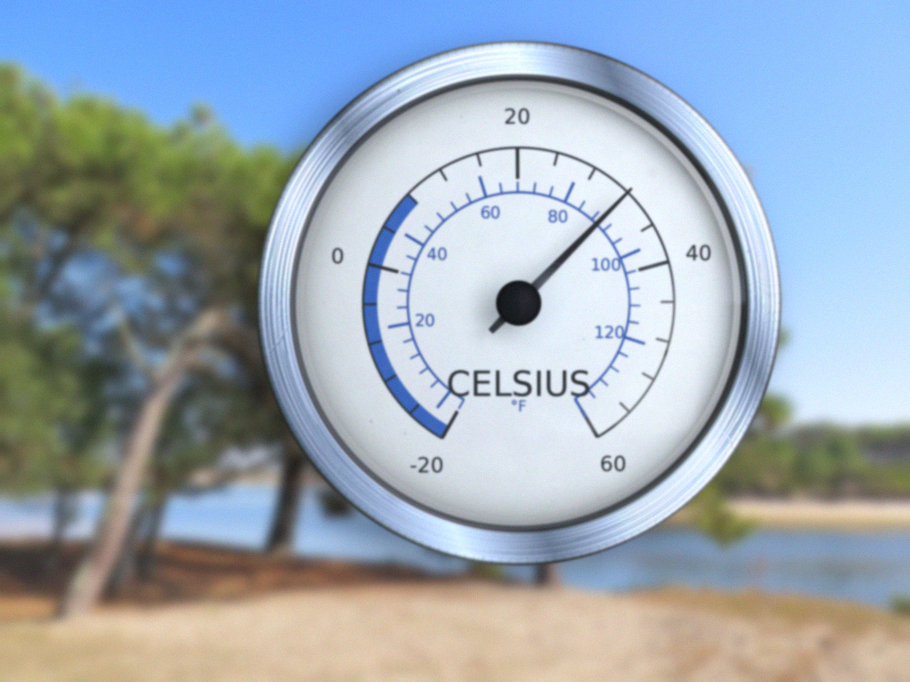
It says {"value": 32, "unit": "°C"}
